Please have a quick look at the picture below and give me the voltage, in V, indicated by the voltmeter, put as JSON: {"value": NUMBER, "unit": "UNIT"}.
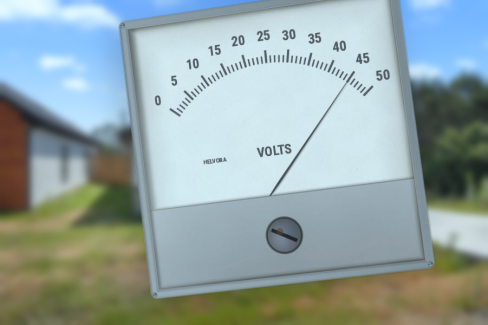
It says {"value": 45, "unit": "V"}
